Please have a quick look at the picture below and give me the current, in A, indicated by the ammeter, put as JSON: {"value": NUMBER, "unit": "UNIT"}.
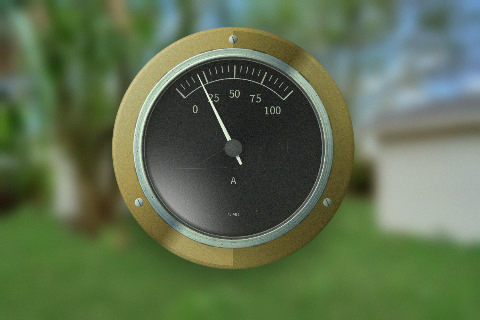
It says {"value": 20, "unit": "A"}
